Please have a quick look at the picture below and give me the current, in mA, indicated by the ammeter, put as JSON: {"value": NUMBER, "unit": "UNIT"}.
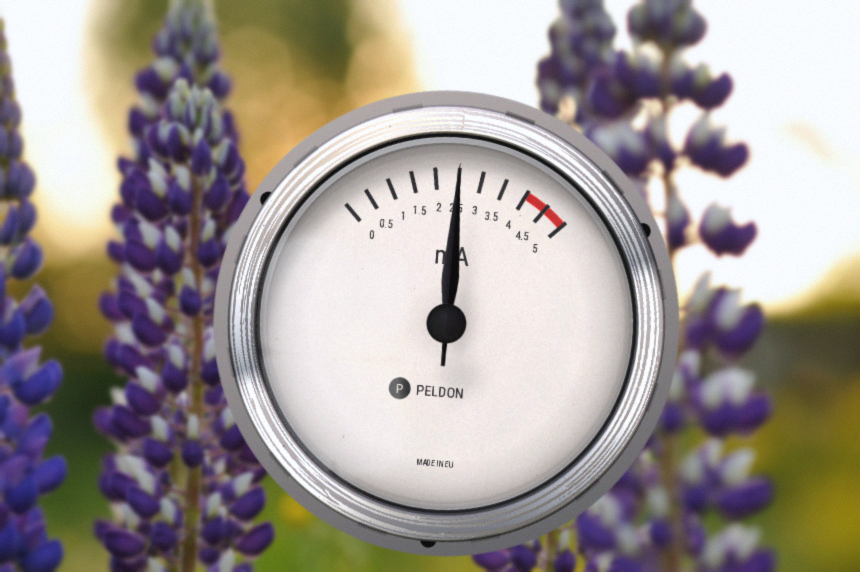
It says {"value": 2.5, "unit": "mA"}
